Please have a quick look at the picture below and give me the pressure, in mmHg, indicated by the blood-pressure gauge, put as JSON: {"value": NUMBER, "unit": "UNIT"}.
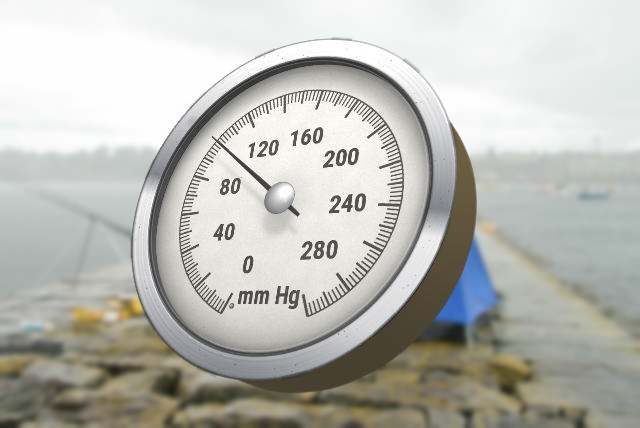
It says {"value": 100, "unit": "mmHg"}
